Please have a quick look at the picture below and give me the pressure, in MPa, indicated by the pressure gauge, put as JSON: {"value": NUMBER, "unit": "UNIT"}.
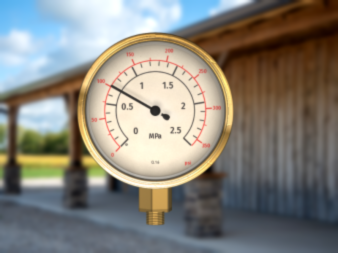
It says {"value": 0.7, "unit": "MPa"}
